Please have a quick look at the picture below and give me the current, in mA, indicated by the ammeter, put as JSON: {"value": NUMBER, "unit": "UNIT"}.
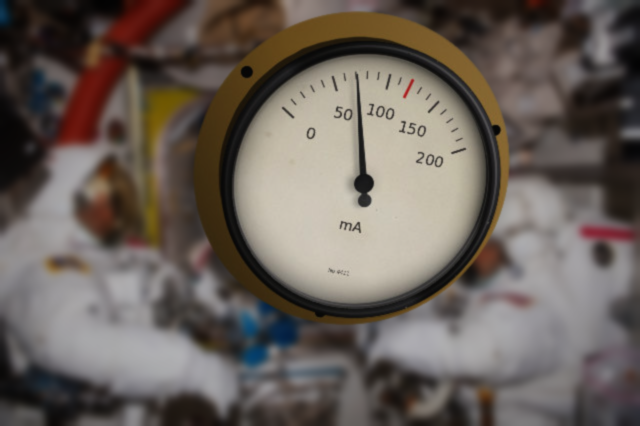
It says {"value": 70, "unit": "mA"}
